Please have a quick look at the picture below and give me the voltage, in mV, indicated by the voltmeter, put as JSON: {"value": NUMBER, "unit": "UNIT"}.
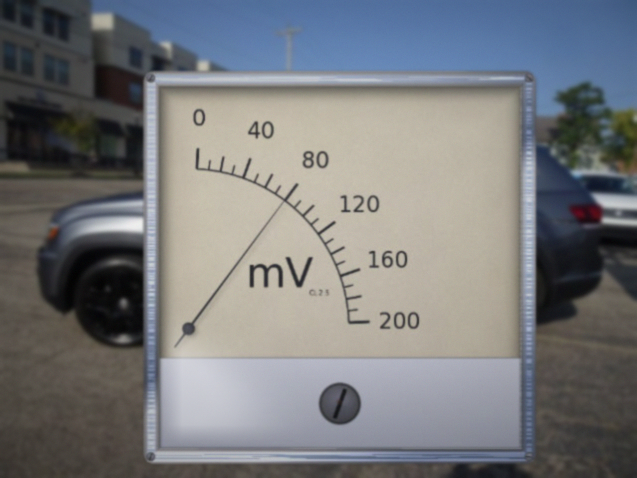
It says {"value": 80, "unit": "mV"}
